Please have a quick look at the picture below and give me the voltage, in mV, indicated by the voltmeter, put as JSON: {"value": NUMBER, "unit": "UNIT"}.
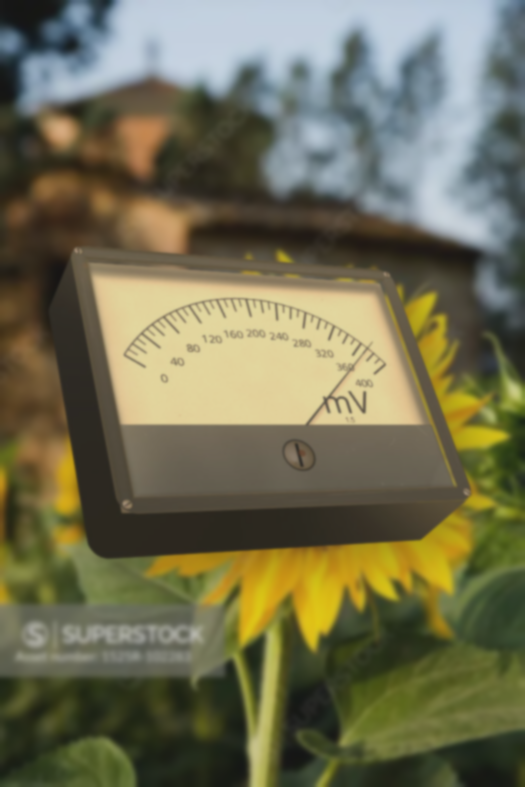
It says {"value": 370, "unit": "mV"}
